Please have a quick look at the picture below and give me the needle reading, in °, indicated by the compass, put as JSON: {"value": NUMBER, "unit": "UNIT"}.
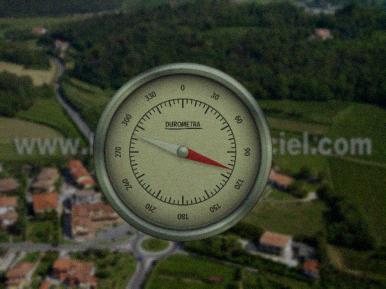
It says {"value": 110, "unit": "°"}
